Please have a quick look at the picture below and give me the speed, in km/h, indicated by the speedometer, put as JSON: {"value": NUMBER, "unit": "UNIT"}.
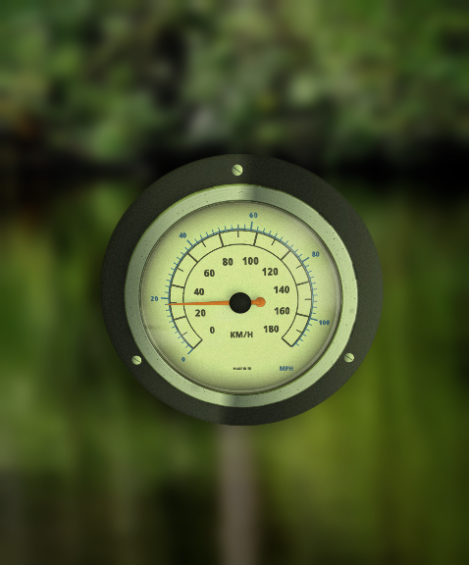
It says {"value": 30, "unit": "km/h"}
